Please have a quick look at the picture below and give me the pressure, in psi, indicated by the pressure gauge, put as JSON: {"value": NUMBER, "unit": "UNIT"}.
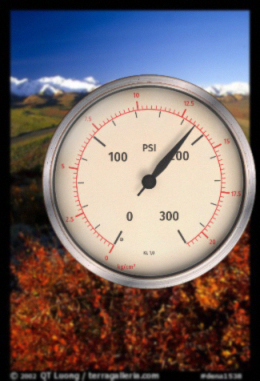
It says {"value": 190, "unit": "psi"}
